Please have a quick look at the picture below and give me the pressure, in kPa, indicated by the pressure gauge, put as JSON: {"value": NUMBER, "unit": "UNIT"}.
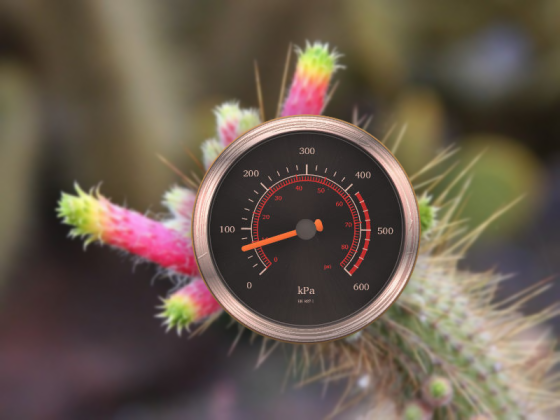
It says {"value": 60, "unit": "kPa"}
